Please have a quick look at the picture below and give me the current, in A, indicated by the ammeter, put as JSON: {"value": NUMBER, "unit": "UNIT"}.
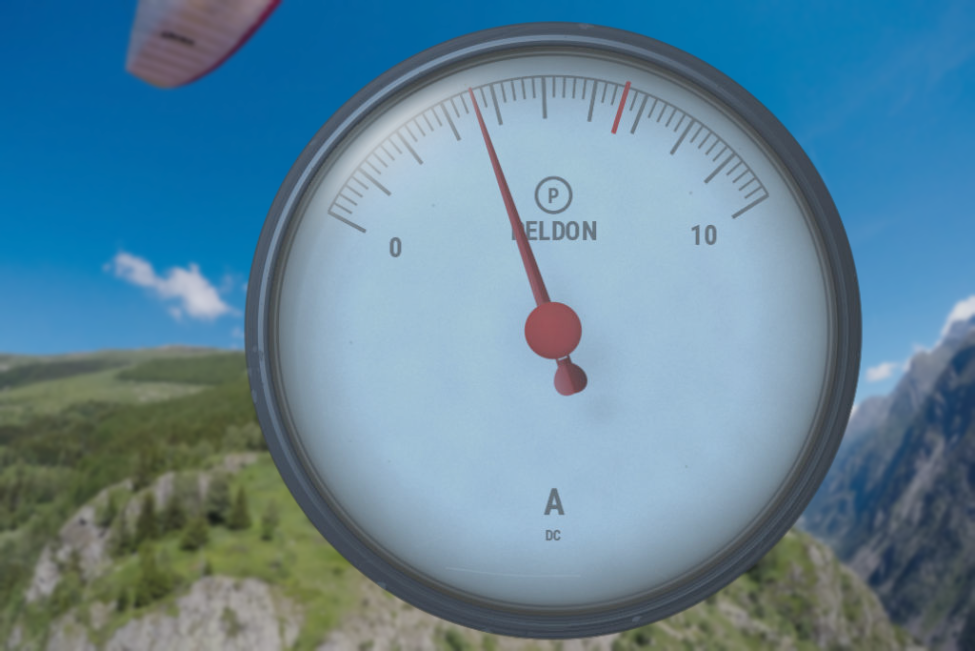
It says {"value": 3.6, "unit": "A"}
